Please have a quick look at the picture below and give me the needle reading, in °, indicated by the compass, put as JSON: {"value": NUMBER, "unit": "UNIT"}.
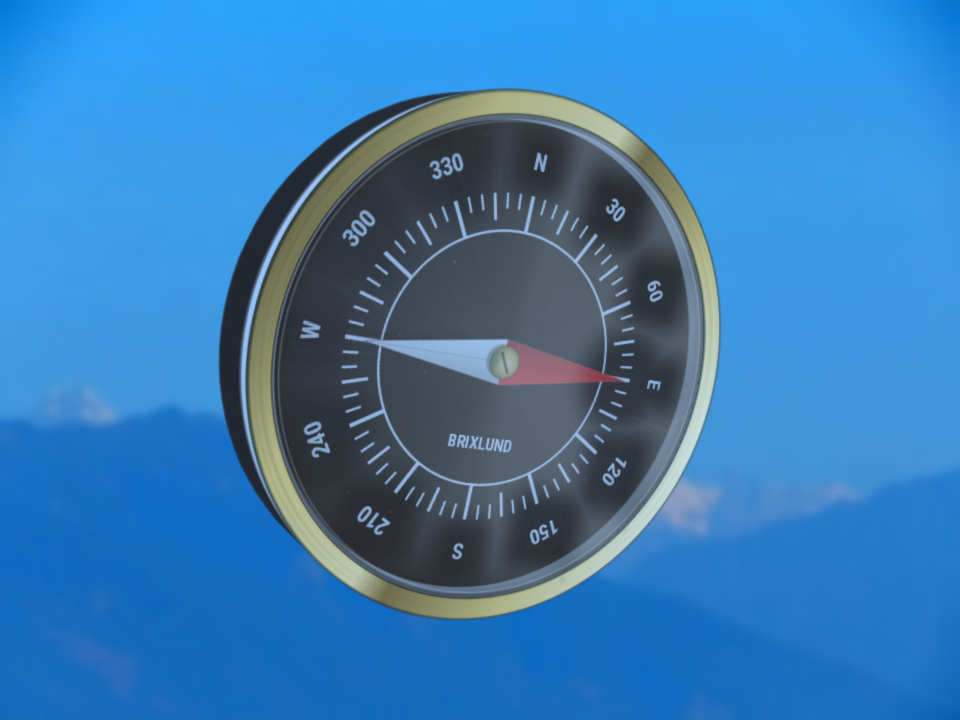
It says {"value": 90, "unit": "°"}
